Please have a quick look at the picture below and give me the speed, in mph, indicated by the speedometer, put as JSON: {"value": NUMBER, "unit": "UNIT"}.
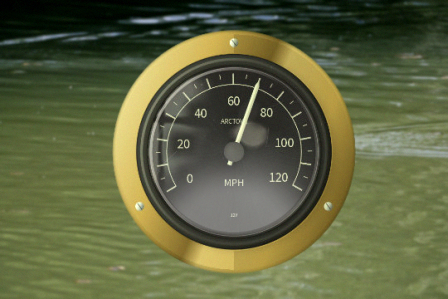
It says {"value": 70, "unit": "mph"}
